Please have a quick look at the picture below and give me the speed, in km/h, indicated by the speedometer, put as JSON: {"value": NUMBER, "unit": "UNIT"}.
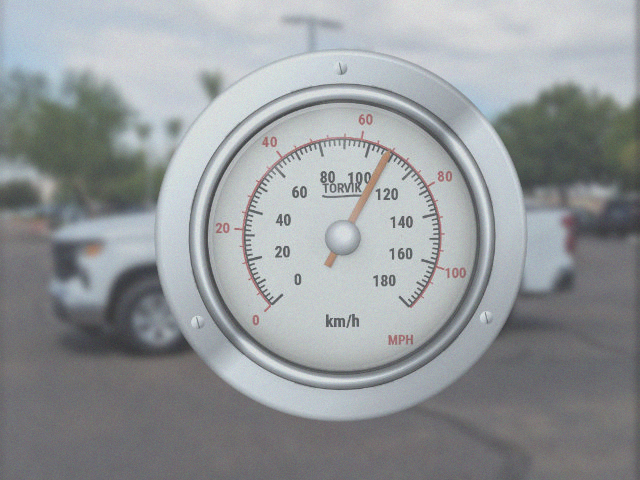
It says {"value": 108, "unit": "km/h"}
